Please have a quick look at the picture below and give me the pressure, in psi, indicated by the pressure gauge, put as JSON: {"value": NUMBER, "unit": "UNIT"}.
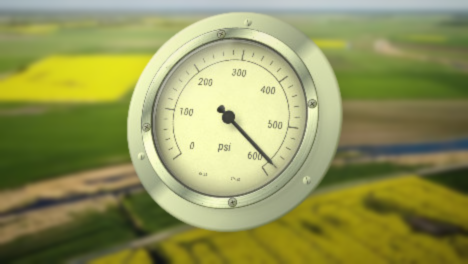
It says {"value": 580, "unit": "psi"}
